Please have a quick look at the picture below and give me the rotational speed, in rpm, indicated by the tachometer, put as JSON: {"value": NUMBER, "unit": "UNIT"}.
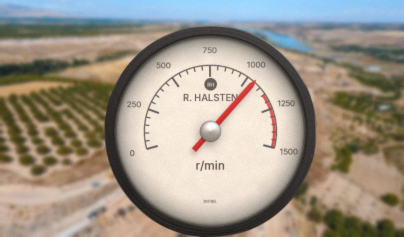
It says {"value": 1050, "unit": "rpm"}
